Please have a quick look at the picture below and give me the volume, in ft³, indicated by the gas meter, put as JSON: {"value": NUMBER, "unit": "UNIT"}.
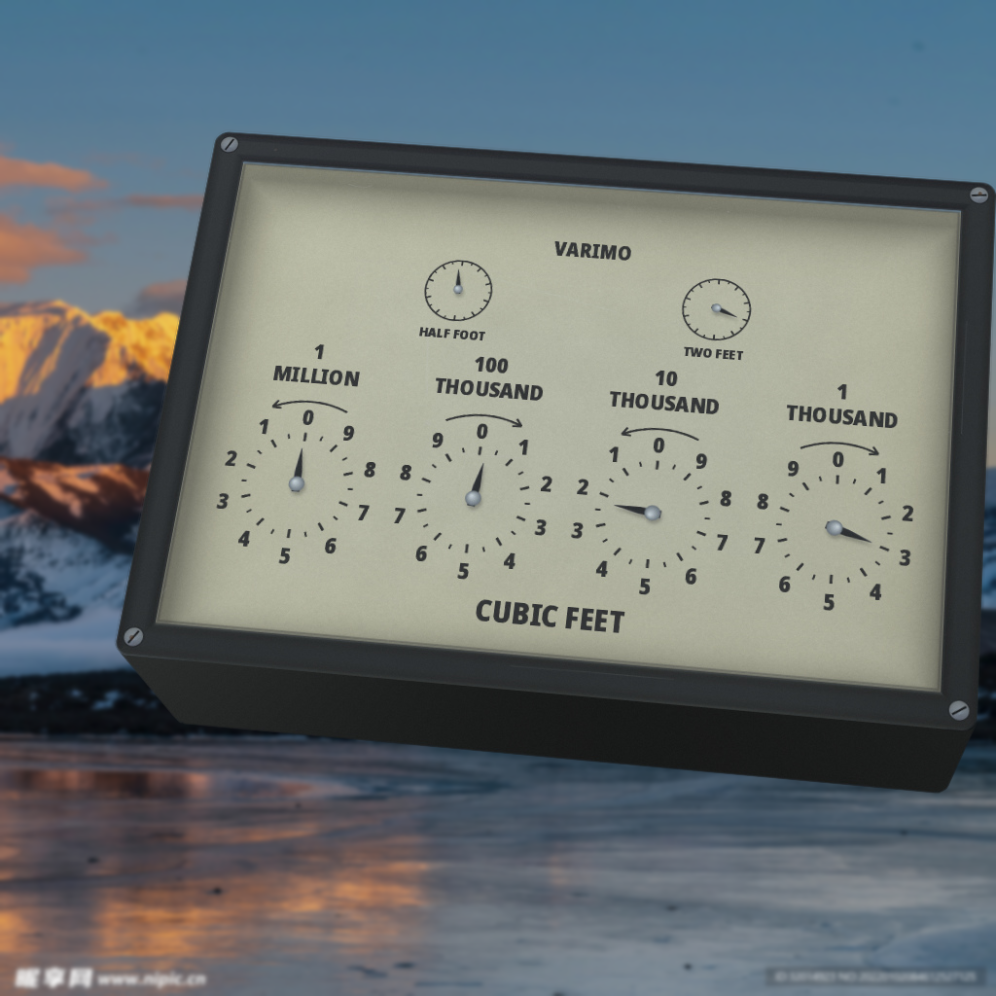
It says {"value": 2300, "unit": "ft³"}
